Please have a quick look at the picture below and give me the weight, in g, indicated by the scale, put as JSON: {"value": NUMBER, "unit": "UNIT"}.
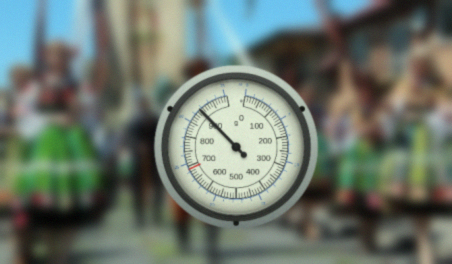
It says {"value": 900, "unit": "g"}
